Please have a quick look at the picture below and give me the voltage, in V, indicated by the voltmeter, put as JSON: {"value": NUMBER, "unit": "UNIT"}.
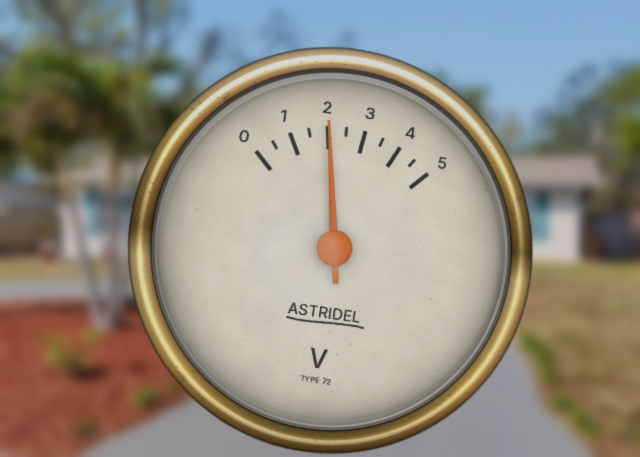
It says {"value": 2, "unit": "V"}
